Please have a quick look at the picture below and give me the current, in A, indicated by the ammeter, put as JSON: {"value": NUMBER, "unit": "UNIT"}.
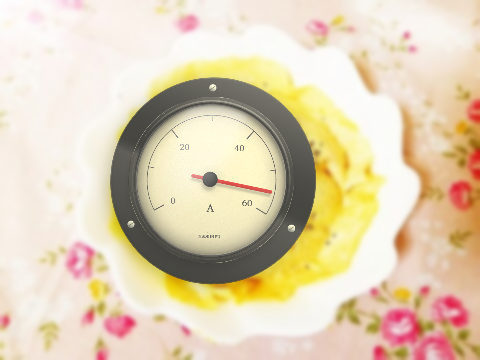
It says {"value": 55, "unit": "A"}
